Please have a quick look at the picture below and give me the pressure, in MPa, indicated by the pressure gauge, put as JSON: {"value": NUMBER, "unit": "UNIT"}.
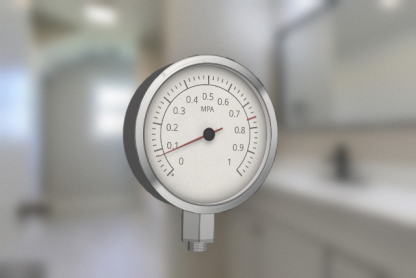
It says {"value": 0.08, "unit": "MPa"}
